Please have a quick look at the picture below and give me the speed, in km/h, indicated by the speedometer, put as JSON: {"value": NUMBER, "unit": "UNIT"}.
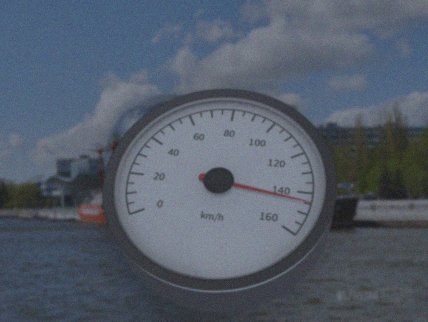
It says {"value": 145, "unit": "km/h"}
